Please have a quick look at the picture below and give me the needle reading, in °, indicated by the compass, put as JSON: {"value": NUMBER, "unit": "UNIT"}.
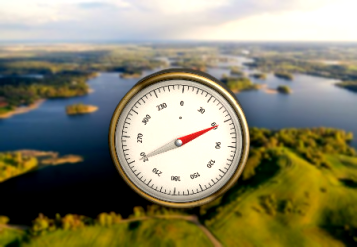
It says {"value": 60, "unit": "°"}
